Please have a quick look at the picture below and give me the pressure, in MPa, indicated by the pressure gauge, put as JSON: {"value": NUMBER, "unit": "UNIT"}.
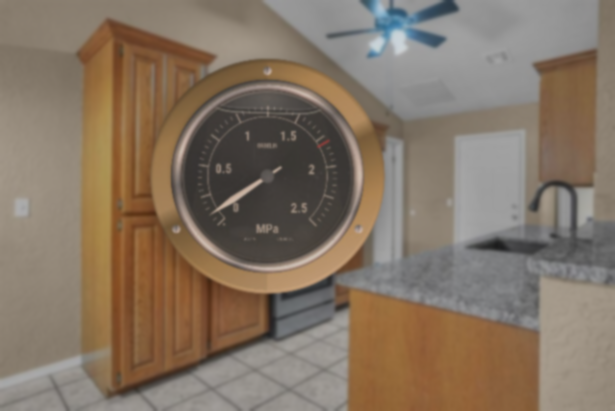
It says {"value": 0.1, "unit": "MPa"}
